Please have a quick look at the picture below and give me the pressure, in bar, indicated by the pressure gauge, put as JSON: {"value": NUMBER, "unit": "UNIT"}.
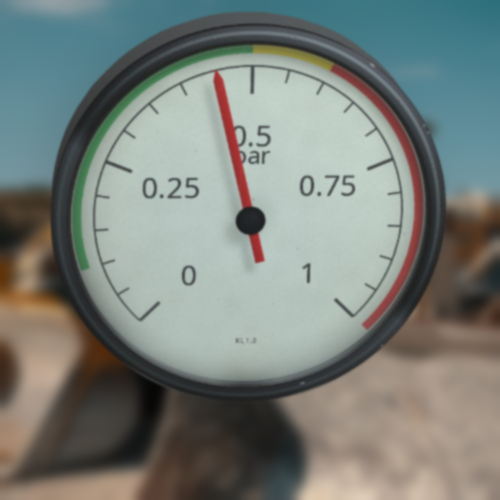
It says {"value": 0.45, "unit": "bar"}
